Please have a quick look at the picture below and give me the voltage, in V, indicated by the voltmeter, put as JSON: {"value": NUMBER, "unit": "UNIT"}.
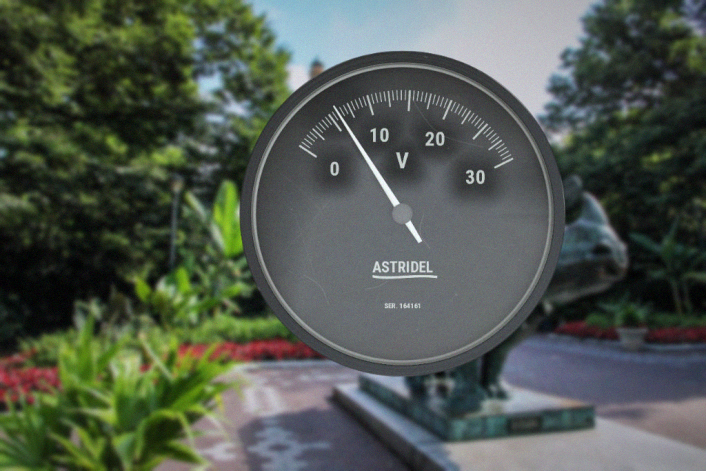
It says {"value": 6, "unit": "V"}
